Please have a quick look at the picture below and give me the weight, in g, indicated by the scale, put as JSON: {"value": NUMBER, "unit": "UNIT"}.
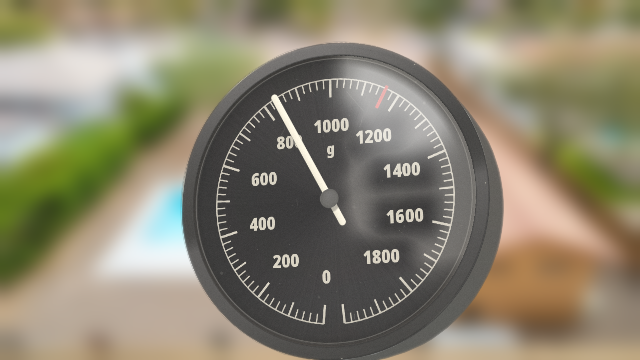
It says {"value": 840, "unit": "g"}
